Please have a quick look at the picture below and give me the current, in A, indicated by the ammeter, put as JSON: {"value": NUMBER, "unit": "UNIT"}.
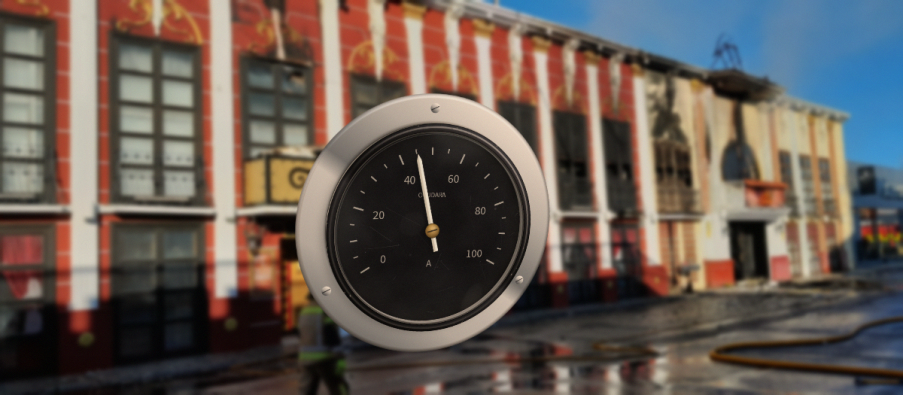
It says {"value": 45, "unit": "A"}
